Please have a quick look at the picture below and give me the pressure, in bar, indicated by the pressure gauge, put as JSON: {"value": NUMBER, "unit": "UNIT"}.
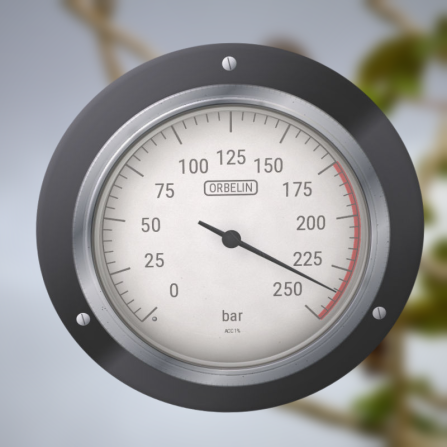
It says {"value": 235, "unit": "bar"}
